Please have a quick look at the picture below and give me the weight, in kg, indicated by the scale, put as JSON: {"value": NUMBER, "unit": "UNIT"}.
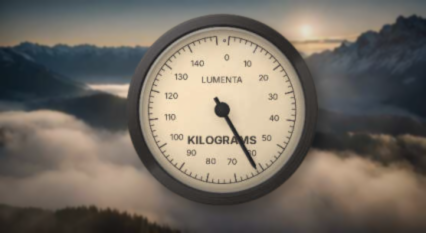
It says {"value": 62, "unit": "kg"}
